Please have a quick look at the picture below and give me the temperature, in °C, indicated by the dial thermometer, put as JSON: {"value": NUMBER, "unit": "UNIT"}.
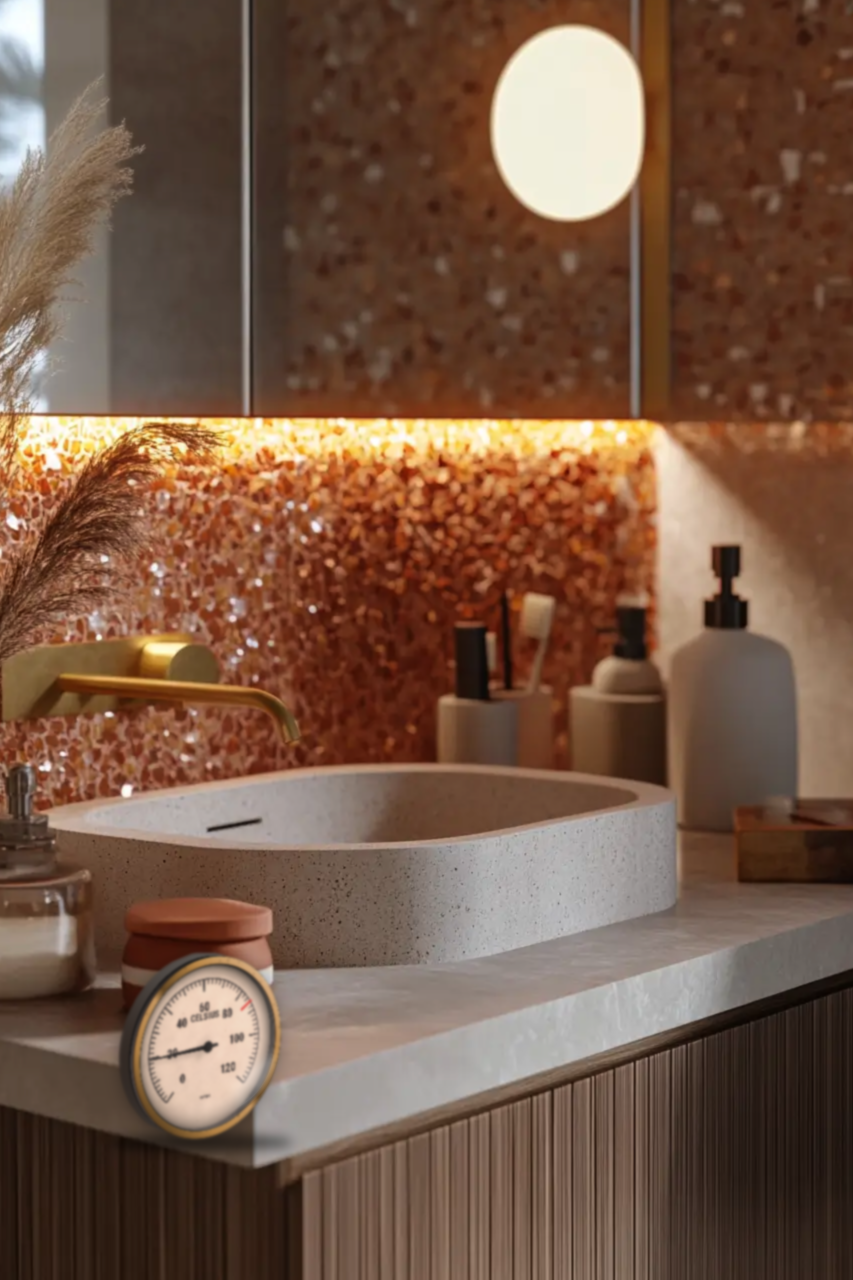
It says {"value": 20, "unit": "°C"}
